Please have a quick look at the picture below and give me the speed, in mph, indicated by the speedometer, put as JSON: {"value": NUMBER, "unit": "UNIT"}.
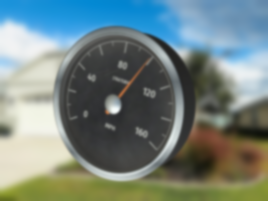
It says {"value": 100, "unit": "mph"}
